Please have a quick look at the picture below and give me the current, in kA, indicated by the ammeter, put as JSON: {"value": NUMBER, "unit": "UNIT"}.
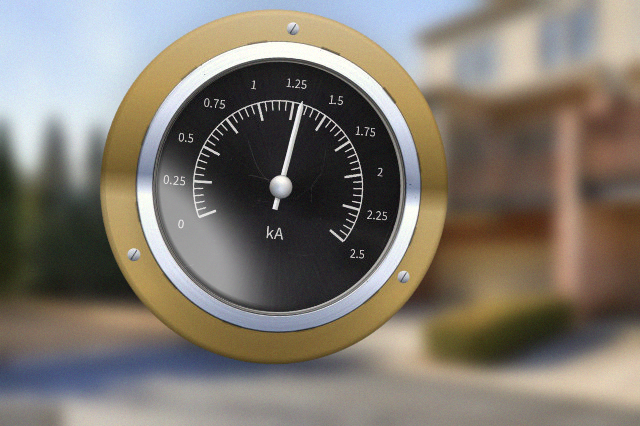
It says {"value": 1.3, "unit": "kA"}
